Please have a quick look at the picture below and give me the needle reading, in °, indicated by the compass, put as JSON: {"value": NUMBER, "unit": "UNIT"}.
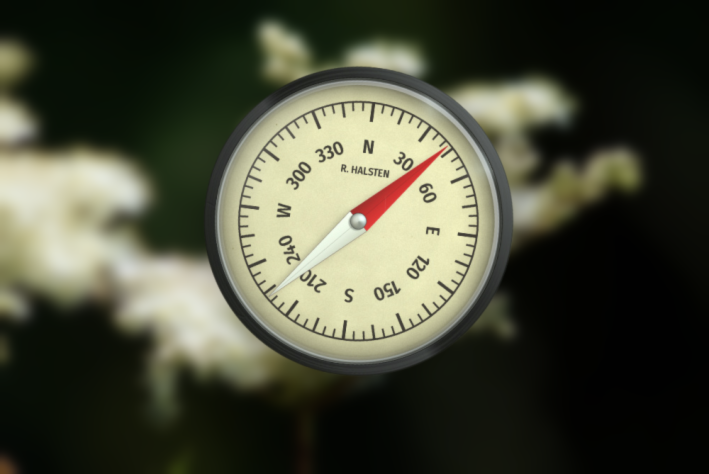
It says {"value": 42.5, "unit": "°"}
